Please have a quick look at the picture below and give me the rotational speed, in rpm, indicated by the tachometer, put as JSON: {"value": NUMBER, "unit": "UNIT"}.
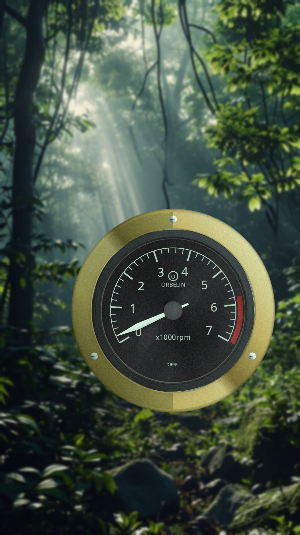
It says {"value": 200, "unit": "rpm"}
